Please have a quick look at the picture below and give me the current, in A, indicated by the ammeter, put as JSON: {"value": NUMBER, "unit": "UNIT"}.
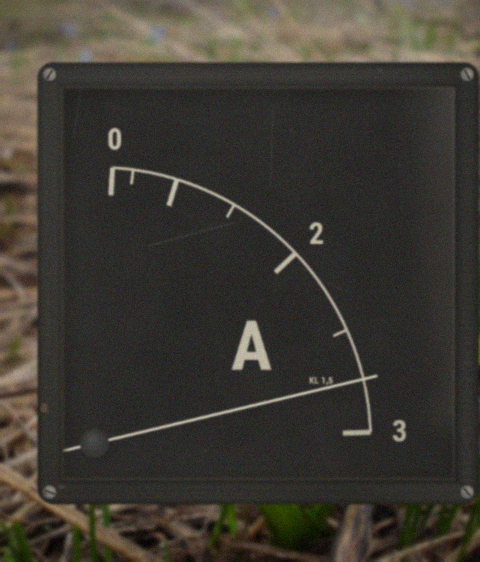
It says {"value": 2.75, "unit": "A"}
